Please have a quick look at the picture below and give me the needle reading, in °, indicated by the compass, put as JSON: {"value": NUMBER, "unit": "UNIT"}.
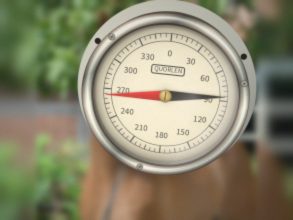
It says {"value": 265, "unit": "°"}
